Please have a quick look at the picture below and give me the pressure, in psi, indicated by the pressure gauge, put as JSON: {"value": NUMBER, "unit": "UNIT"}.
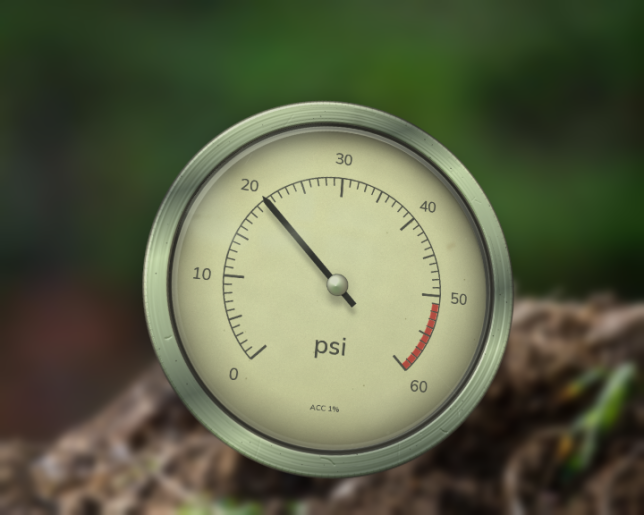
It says {"value": 20, "unit": "psi"}
